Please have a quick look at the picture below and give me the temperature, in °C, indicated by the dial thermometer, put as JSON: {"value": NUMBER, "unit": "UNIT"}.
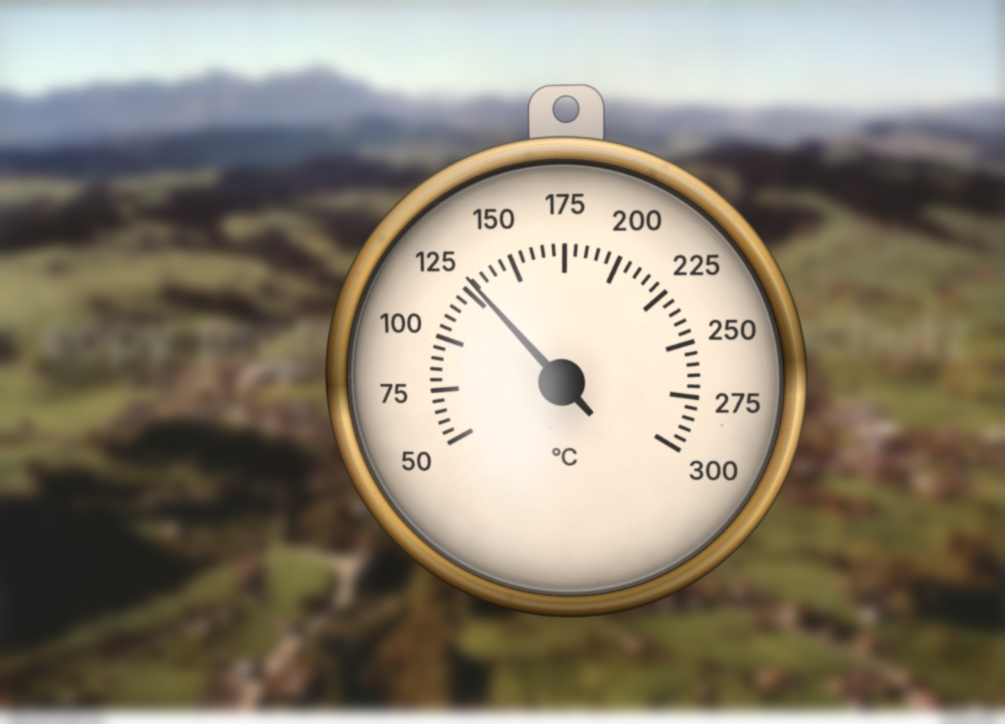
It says {"value": 130, "unit": "°C"}
